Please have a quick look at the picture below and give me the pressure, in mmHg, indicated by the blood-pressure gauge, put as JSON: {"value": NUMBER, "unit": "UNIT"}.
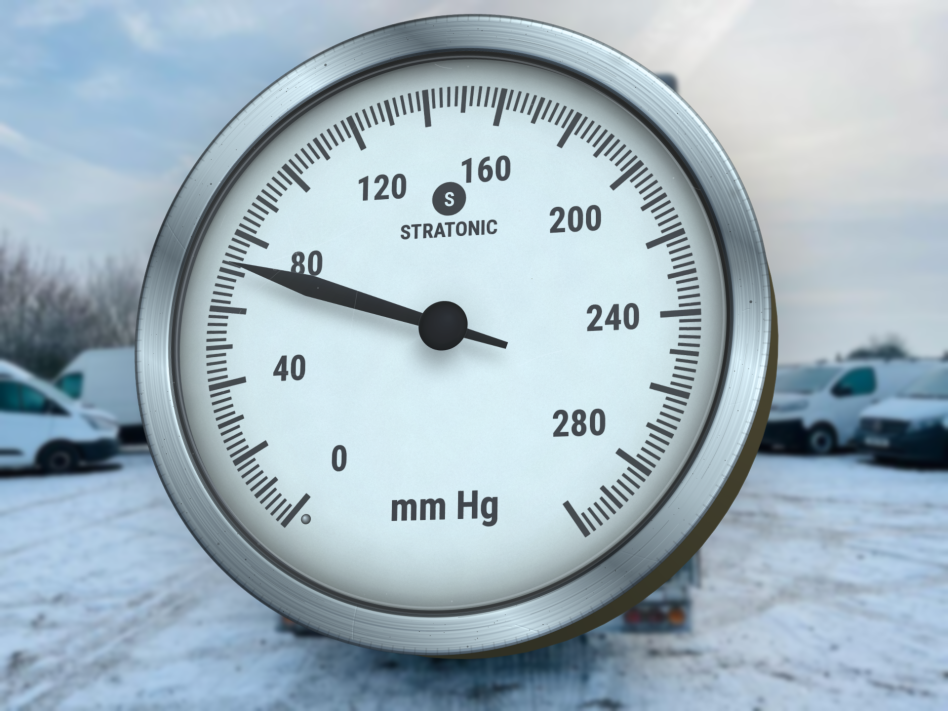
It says {"value": 72, "unit": "mmHg"}
